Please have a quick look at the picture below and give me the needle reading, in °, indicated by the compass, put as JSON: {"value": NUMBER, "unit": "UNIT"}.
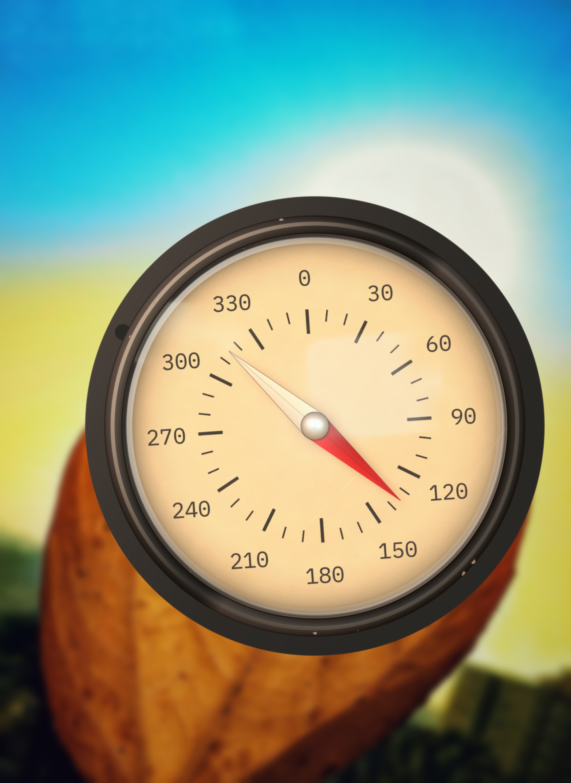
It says {"value": 135, "unit": "°"}
